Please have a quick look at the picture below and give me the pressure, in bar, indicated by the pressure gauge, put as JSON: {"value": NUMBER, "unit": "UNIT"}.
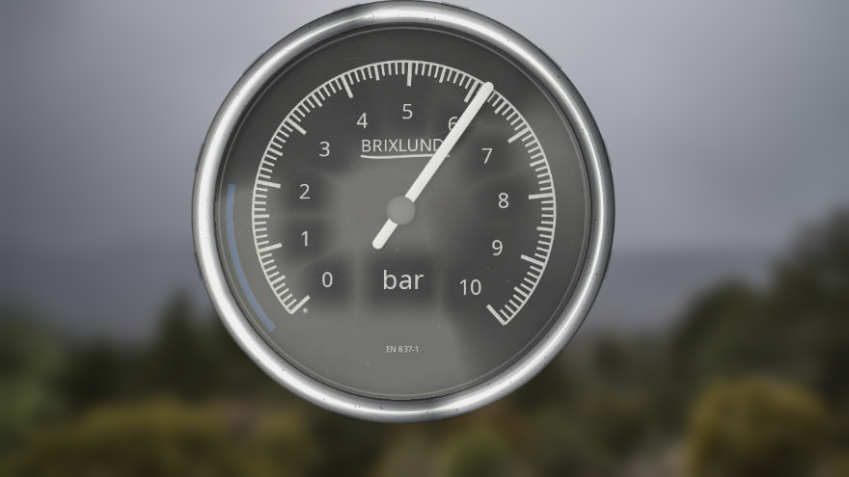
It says {"value": 6.2, "unit": "bar"}
